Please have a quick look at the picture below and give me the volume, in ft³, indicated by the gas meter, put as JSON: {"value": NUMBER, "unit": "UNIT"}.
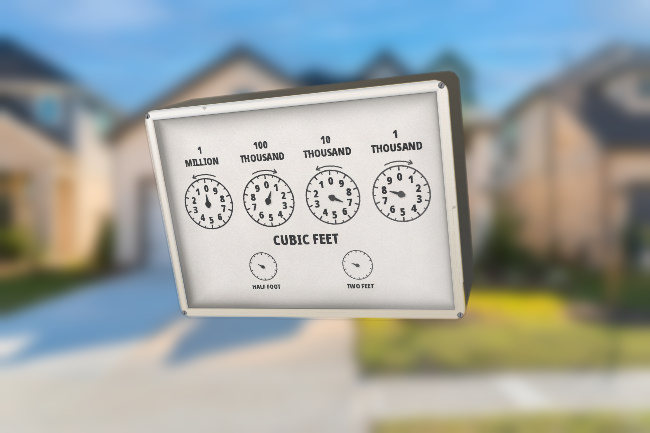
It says {"value": 6800, "unit": "ft³"}
